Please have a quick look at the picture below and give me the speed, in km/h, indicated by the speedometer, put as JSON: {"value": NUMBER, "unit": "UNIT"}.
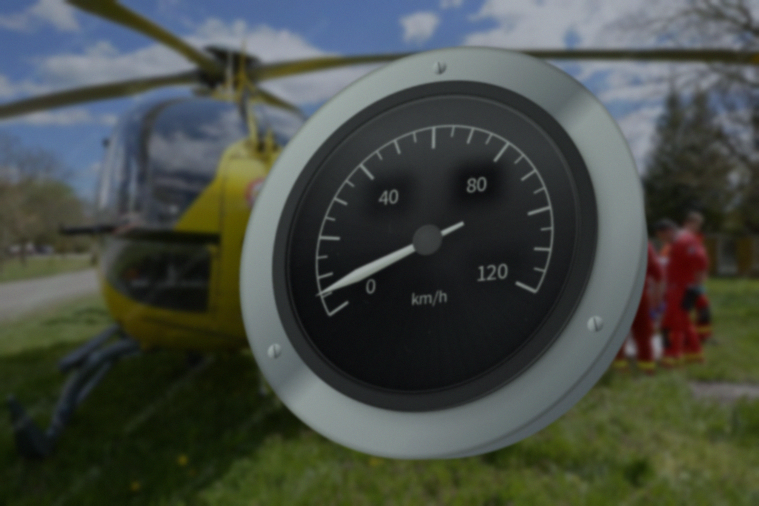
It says {"value": 5, "unit": "km/h"}
